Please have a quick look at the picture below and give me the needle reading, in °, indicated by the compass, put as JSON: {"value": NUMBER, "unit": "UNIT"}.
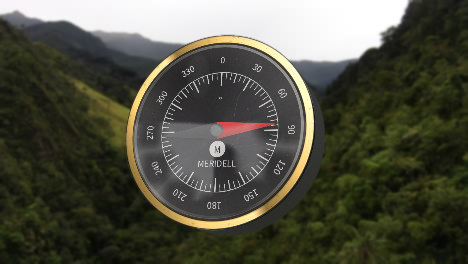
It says {"value": 85, "unit": "°"}
